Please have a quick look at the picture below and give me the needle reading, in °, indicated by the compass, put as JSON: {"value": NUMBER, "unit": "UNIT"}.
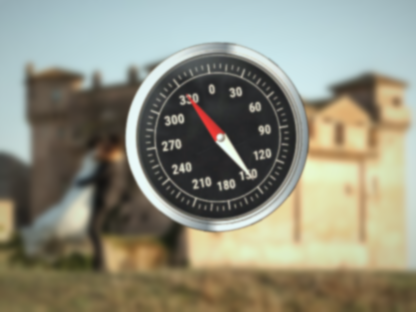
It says {"value": 330, "unit": "°"}
